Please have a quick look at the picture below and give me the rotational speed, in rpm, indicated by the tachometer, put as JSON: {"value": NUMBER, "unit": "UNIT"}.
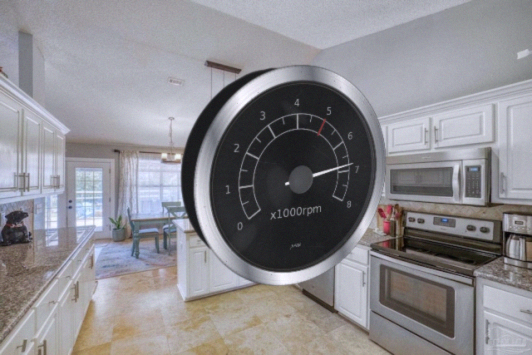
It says {"value": 6750, "unit": "rpm"}
